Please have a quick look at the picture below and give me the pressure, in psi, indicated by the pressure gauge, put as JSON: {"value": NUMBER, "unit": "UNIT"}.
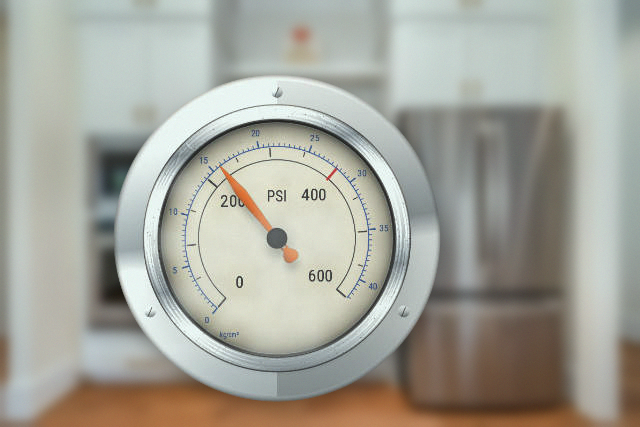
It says {"value": 225, "unit": "psi"}
